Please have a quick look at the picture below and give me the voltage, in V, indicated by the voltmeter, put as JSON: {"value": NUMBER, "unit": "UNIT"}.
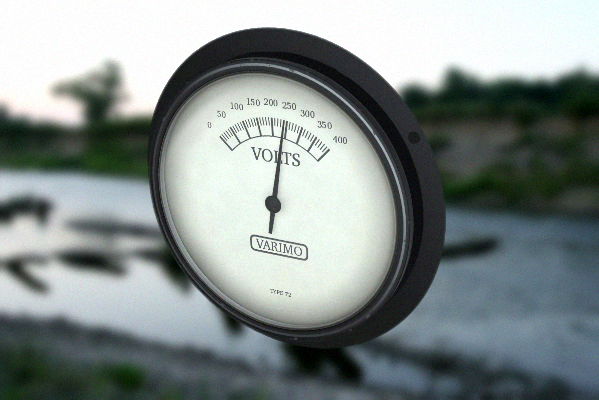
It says {"value": 250, "unit": "V"}
